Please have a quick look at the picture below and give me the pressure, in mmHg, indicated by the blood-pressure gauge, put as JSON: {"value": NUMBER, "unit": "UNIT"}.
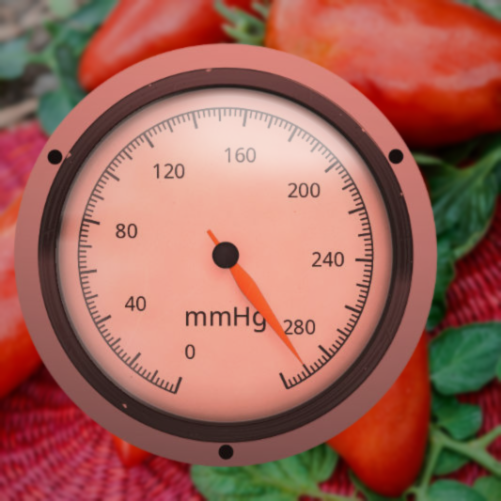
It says {"value": 290, "unit": "mmHg"}
